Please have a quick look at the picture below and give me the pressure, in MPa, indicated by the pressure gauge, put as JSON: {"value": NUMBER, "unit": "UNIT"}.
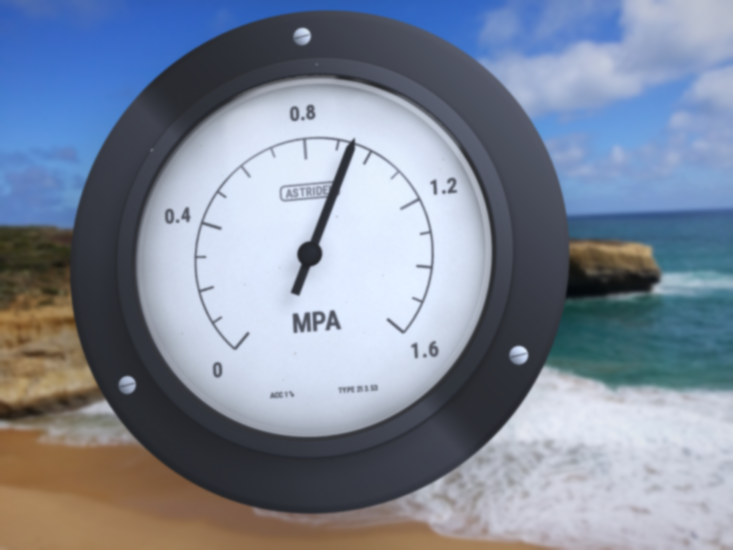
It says {"value": 0.95, "unit": "MPa"}
